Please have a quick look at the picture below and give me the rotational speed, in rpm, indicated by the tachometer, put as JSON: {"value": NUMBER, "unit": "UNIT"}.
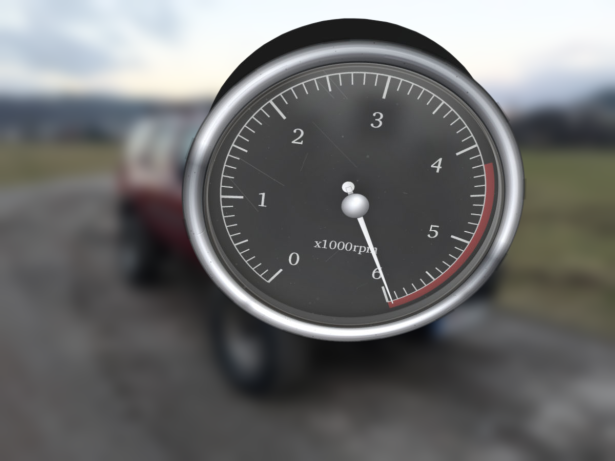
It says {"value": 5950, "unit": "rpm"}
